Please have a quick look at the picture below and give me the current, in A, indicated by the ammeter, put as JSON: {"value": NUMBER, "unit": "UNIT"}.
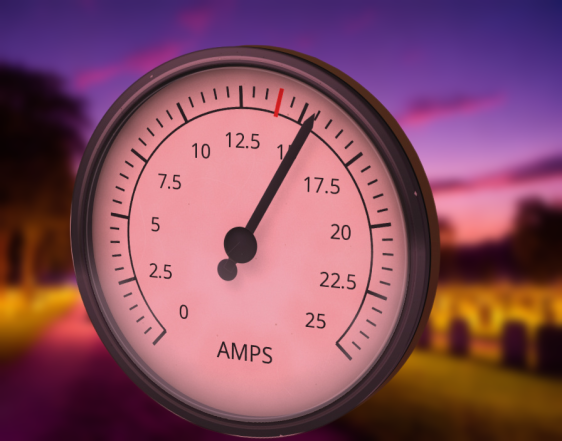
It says {"value": 15.5, "unit": "A"}
